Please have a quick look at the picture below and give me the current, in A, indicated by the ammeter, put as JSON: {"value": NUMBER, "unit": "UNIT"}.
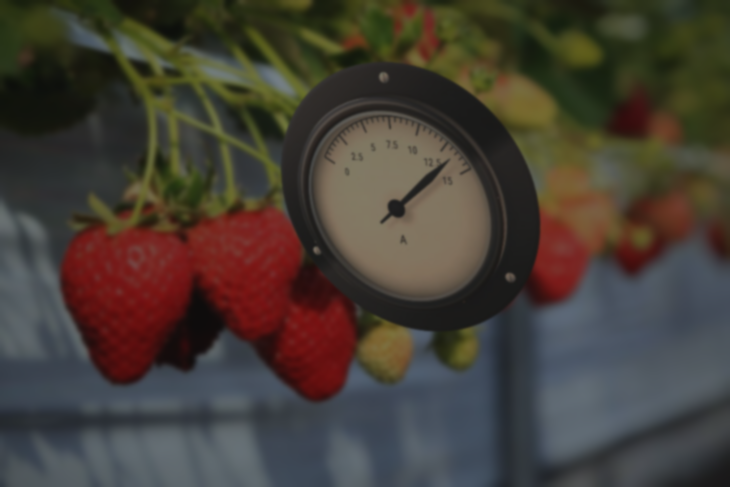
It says {"value": 13.5, "unit": "A"}
